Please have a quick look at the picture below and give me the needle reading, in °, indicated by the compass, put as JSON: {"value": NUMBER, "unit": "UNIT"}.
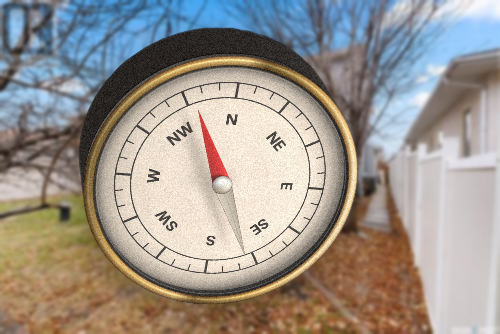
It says {"value": 335, "unit": "°"}
